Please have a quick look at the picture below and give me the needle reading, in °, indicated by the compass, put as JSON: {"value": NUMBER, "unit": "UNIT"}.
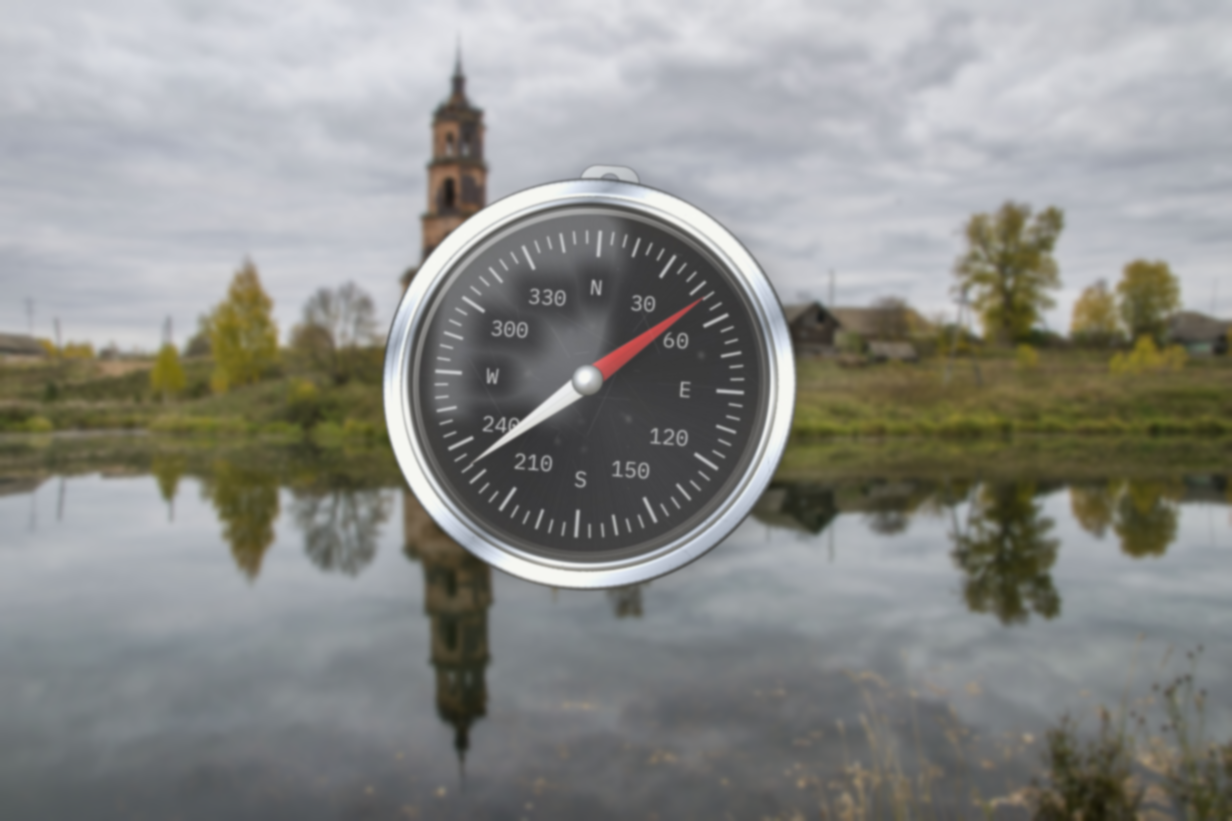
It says {"value": 50, "unit": "°"}
